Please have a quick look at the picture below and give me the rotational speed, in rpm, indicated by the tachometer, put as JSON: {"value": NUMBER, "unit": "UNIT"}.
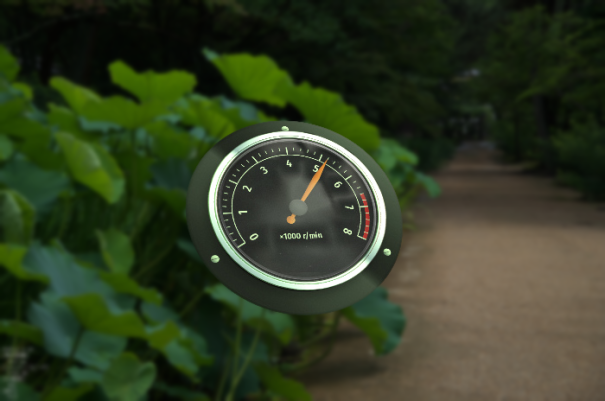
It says {"value": 5200, "unit": "rpm"}
